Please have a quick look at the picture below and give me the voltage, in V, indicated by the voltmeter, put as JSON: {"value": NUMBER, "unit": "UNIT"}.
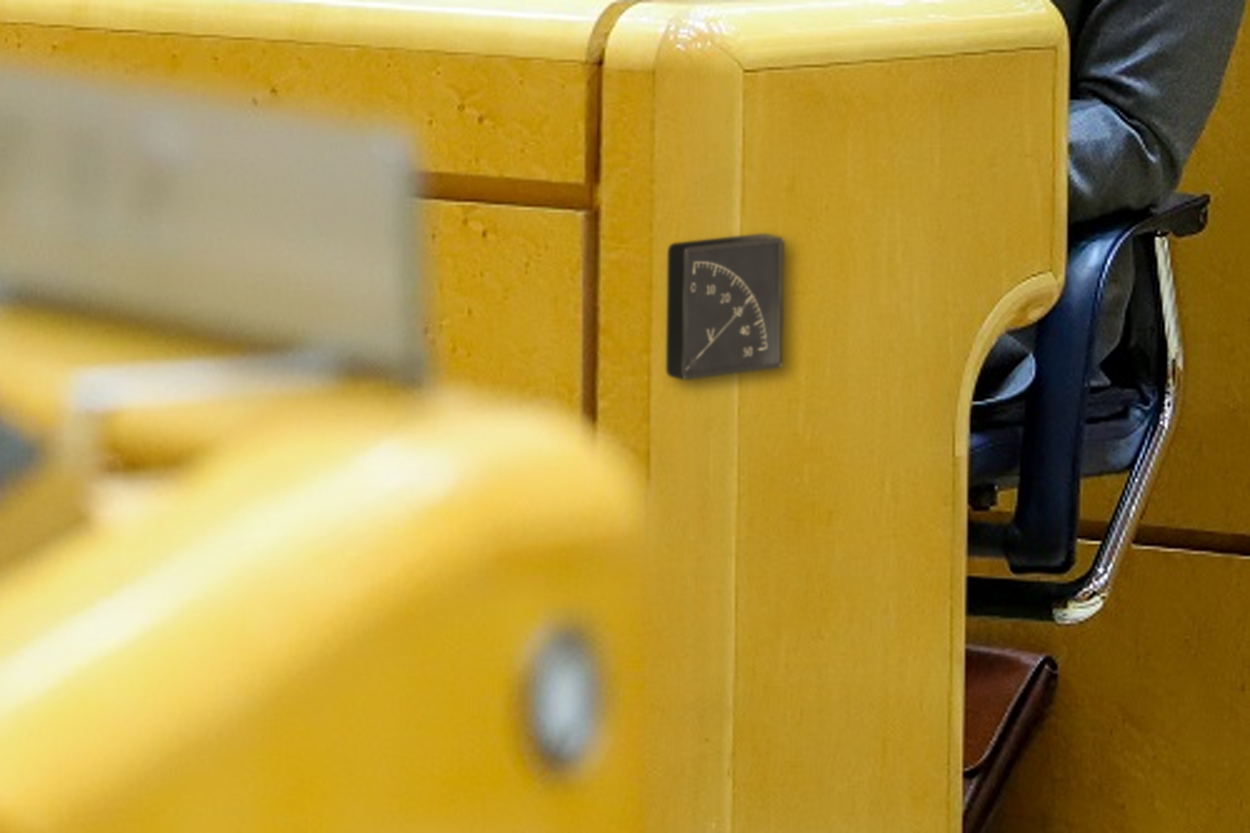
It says {"value": 30, "unit": "V"}
